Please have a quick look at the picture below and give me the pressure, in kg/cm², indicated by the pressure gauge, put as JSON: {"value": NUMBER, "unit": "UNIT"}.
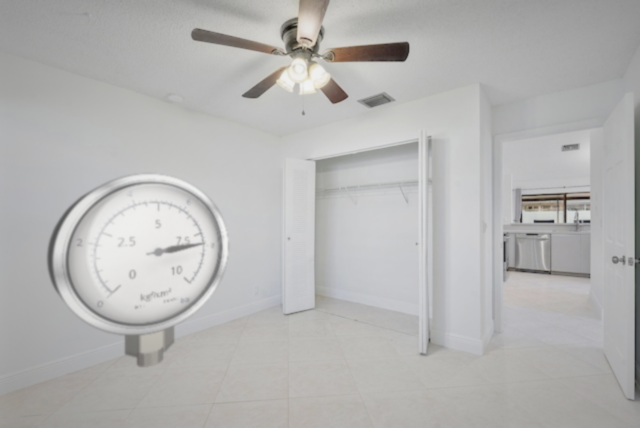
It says {"value": 8, "unit": "kg/cm²"}
